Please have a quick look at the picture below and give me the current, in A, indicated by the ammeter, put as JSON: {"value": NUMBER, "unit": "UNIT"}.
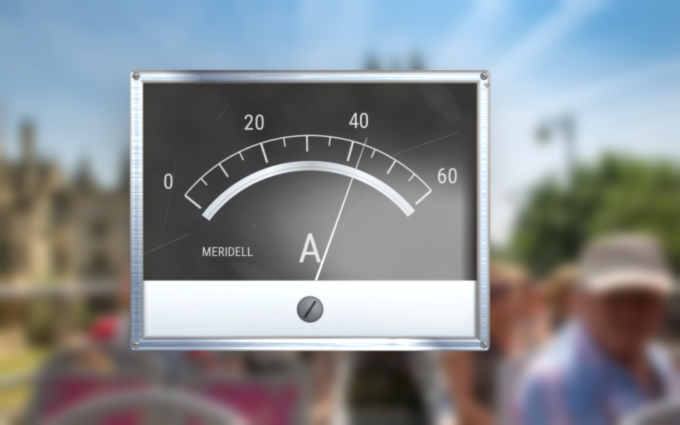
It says {"value": 42.5, "unit": "A"}
